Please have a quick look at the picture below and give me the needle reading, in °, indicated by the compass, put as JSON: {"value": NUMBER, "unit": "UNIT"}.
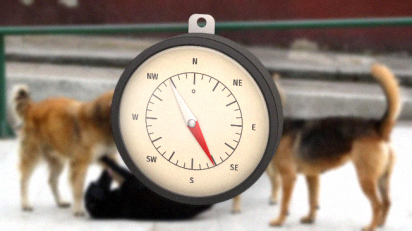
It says {"value": 150, "unit": "°"}
